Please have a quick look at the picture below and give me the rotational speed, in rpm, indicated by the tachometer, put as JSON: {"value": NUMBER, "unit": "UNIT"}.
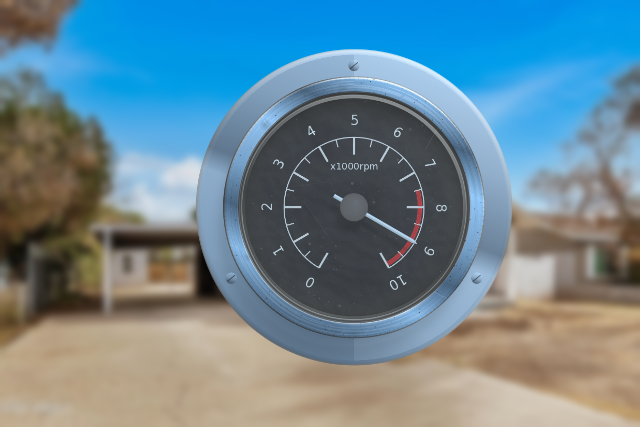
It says {"value": 9000, "unit": "rpm"}
